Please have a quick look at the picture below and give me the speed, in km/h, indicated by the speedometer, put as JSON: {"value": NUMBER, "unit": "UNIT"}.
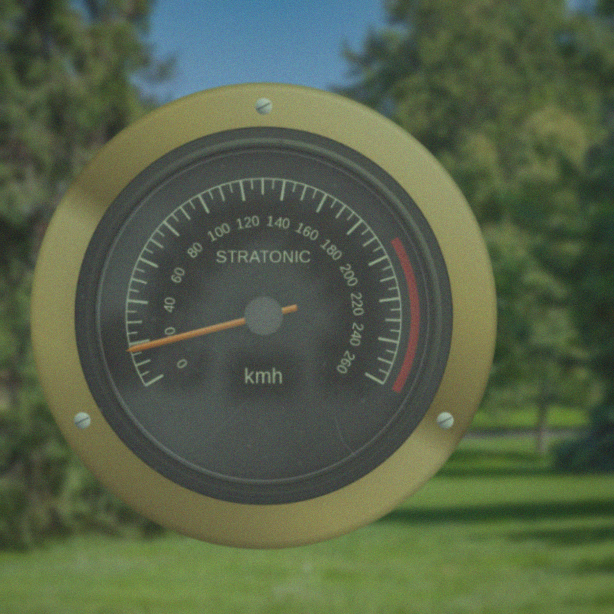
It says {"value": 17.5, "unit": "km/h"}
